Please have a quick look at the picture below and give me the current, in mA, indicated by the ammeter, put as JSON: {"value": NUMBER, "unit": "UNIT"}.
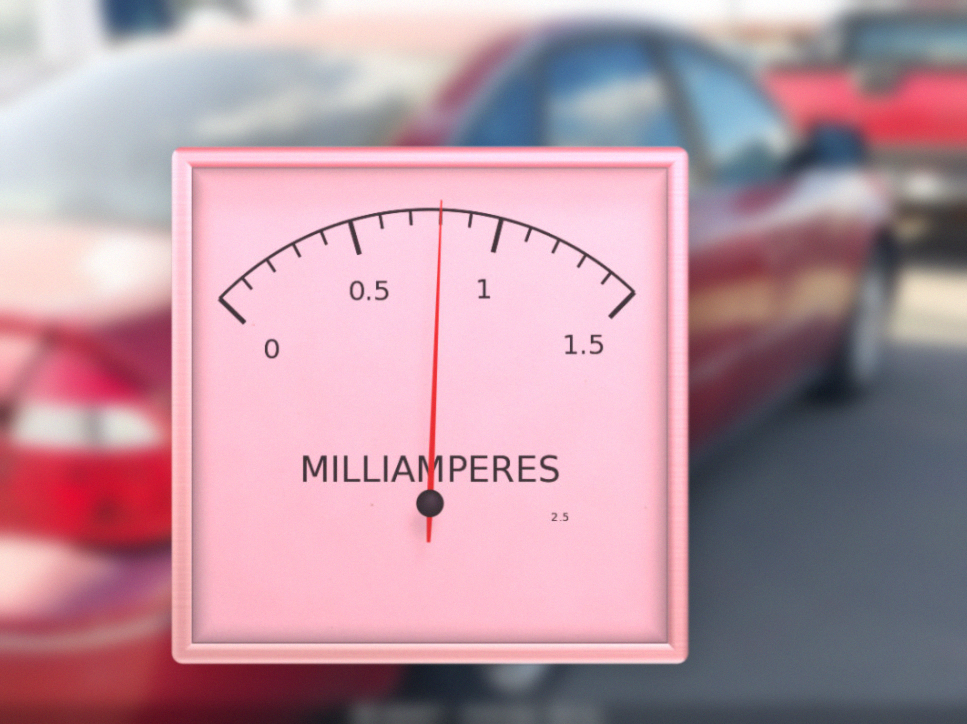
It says {"value": 0.8, "unit": "mA"}
